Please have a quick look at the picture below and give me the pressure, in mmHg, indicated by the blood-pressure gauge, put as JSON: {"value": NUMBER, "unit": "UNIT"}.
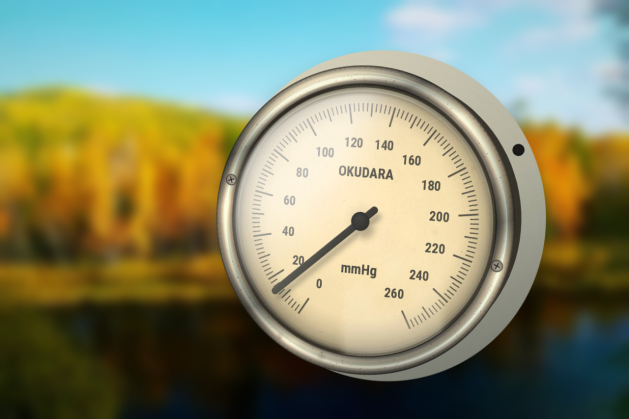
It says {"value": 14, "unit": "mmHg"}
